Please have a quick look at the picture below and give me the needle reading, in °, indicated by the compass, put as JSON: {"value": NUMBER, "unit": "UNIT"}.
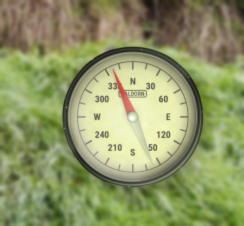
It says {"value": 337.5, "unit": "°"}
